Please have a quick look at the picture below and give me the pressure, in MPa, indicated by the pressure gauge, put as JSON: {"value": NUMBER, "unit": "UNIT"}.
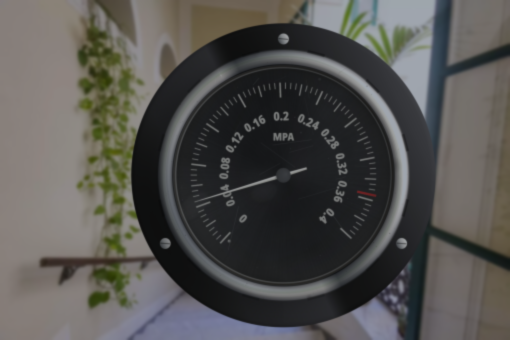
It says {"value": 0.045, "unit": "MPa"}
